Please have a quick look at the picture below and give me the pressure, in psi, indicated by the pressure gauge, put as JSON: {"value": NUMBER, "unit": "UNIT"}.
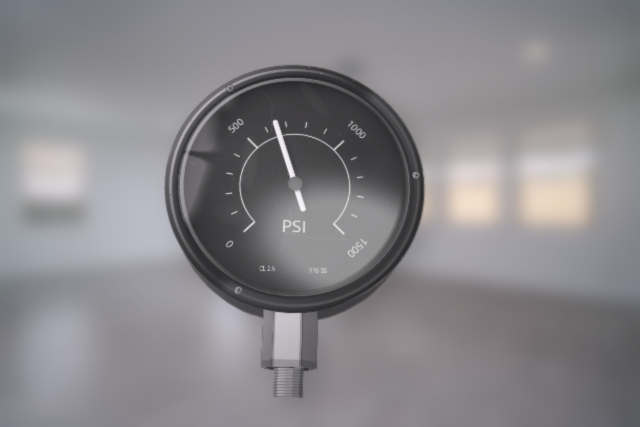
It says {"value": 650, "unit": "psi"}
